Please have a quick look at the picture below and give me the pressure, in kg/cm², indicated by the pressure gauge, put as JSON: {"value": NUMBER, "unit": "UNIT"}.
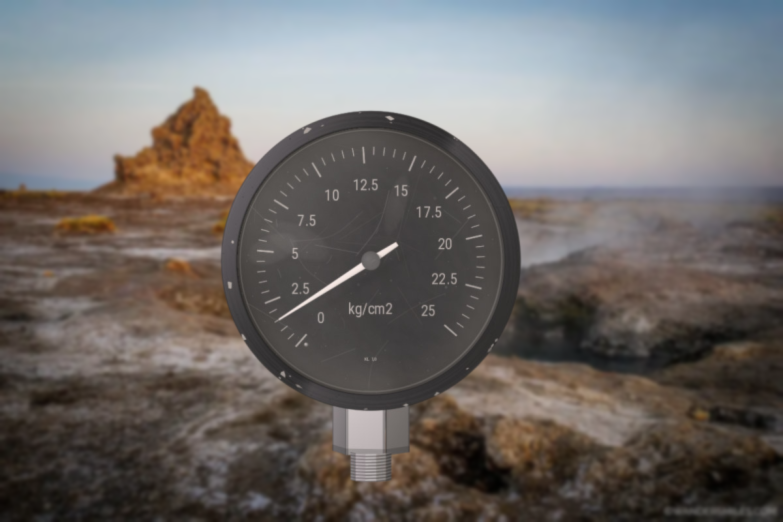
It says {"value": 1.5, "unit": "kg/cm²"}
